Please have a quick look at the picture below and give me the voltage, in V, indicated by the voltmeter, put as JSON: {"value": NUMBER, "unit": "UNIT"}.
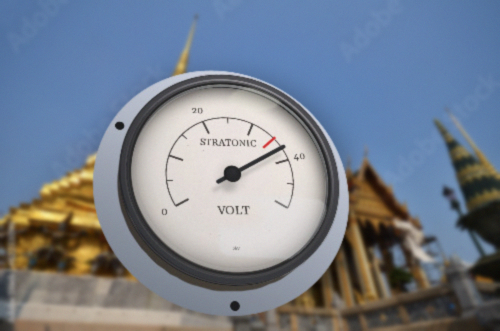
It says {"value": 37.5, "unit": "V"}
